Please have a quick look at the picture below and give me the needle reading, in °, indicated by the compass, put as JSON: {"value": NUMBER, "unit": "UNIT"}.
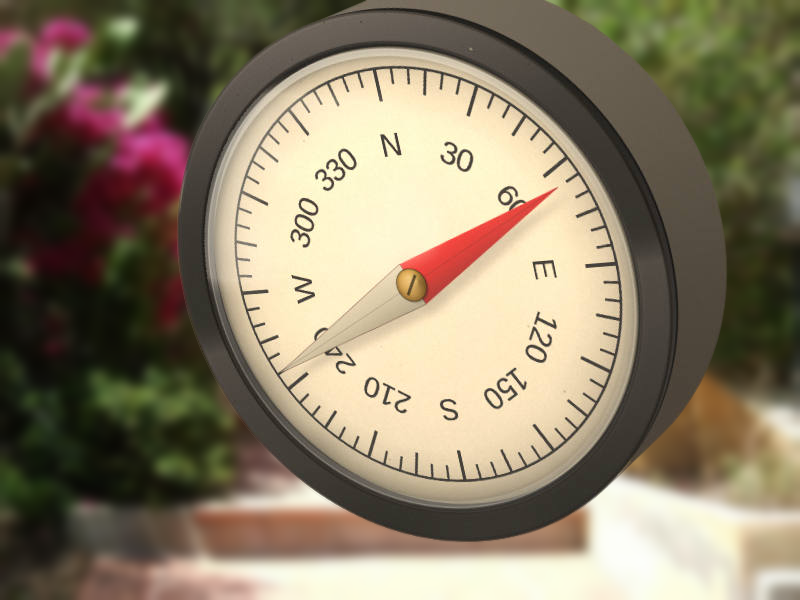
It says {"value": 65, "unit": "°"}
